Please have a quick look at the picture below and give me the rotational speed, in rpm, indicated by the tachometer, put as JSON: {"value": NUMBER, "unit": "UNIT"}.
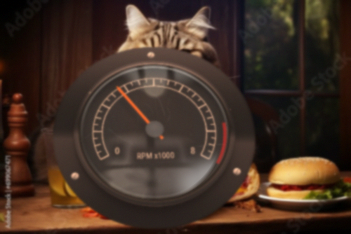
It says {"value": 2750, "unit": "rpm"}
